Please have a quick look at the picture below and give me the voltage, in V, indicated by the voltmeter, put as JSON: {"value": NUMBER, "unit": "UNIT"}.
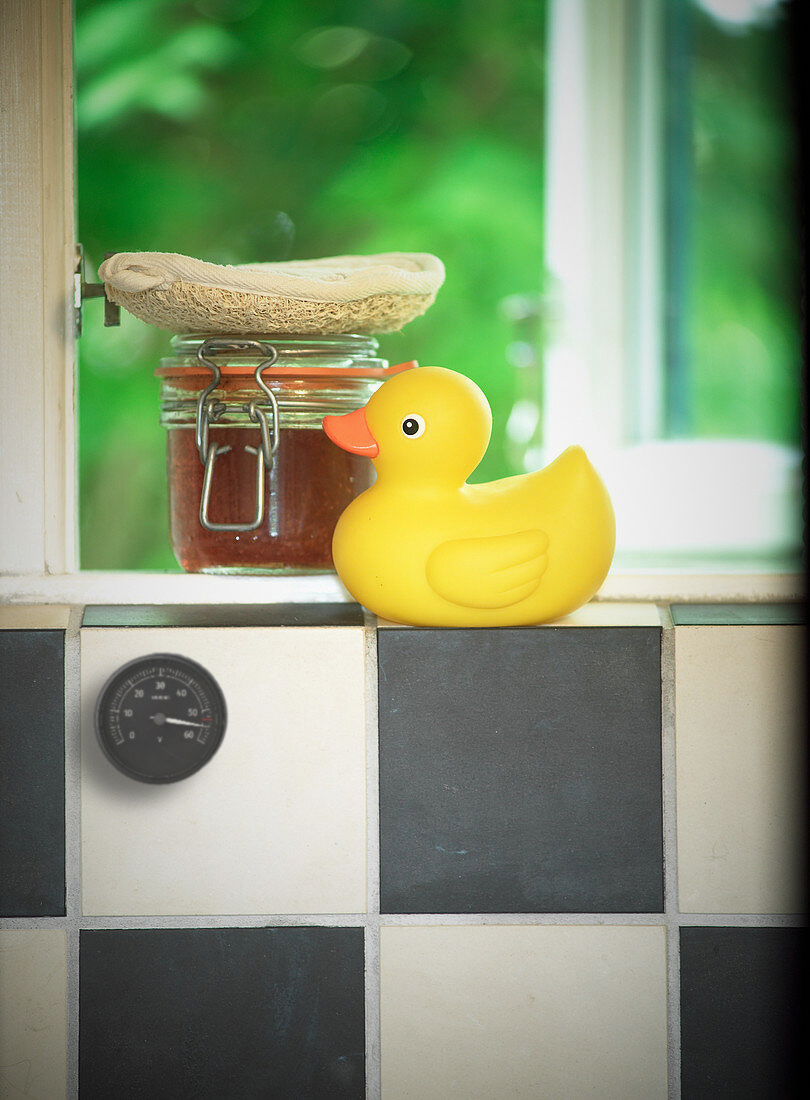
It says {"value": 55, "unit": "V"}
